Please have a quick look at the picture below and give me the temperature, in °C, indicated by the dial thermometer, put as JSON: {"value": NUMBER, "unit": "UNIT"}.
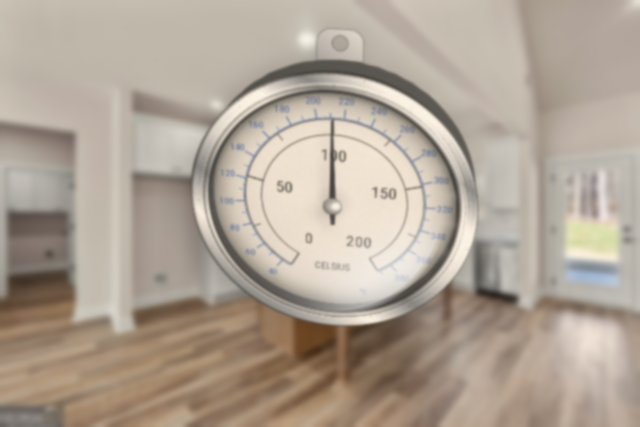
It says {"value": 100, "unit": "°C"}
